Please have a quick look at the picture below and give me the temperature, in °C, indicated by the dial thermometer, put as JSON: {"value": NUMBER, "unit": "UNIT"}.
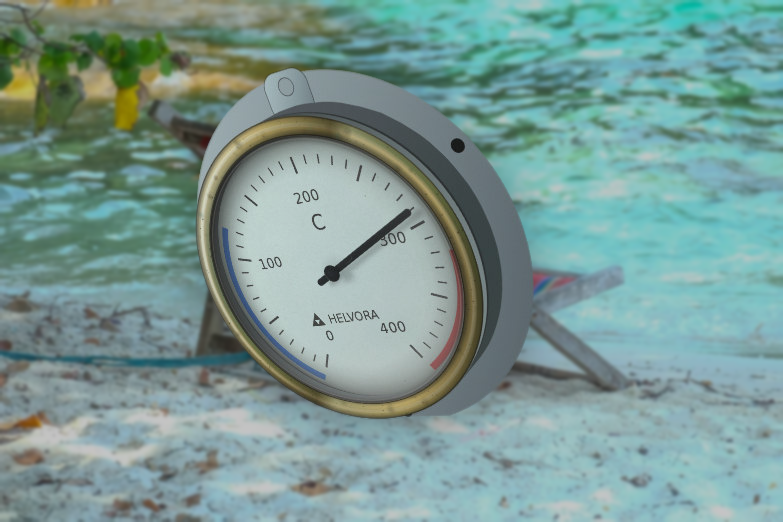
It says {"value": 290, "unit": "°C"}
